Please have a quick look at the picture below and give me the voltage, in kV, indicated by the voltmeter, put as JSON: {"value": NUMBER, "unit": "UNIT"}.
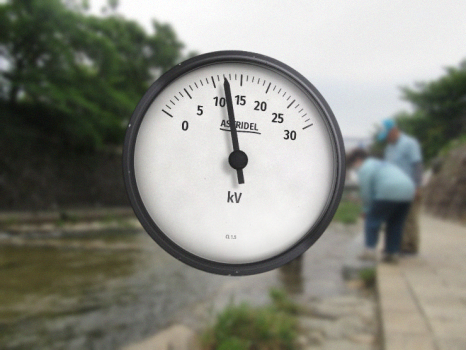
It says {"value": 12, "unit": "kV"}
